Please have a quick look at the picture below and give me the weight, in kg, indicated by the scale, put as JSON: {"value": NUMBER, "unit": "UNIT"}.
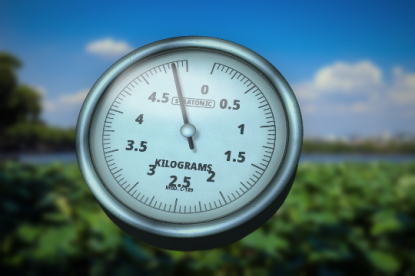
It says {"value": 4.85, "unit": "kg"}
